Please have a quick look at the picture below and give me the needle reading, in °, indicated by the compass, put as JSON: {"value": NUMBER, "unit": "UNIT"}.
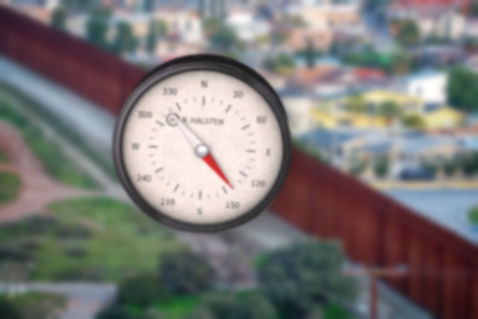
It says {"value": 140, "unit": "°"}
